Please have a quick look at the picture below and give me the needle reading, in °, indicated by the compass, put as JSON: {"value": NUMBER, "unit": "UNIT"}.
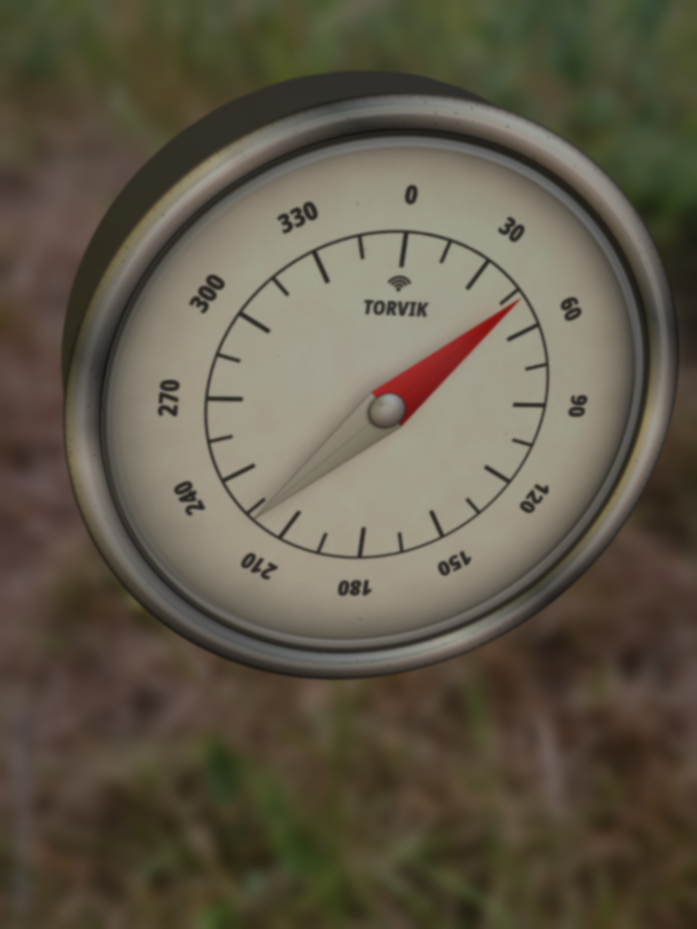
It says {"value": 45, "unit": "°"}
